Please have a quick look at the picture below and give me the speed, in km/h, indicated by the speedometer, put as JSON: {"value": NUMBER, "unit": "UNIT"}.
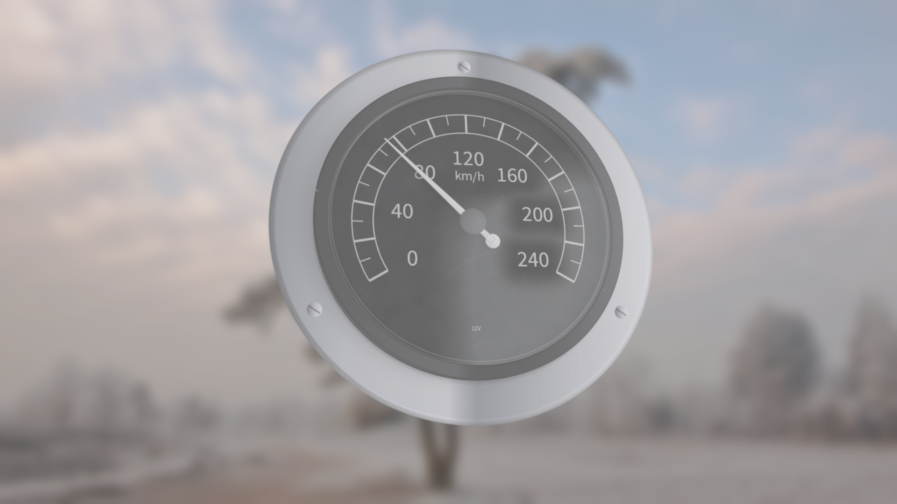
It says {"value": 75, "unit": "km/h"}
